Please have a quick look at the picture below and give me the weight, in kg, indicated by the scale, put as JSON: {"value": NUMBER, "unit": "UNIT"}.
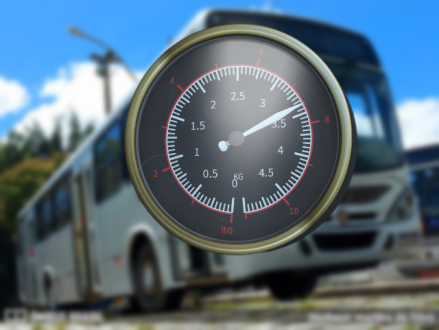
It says {"value": 3.4, "unit": "kg"}
